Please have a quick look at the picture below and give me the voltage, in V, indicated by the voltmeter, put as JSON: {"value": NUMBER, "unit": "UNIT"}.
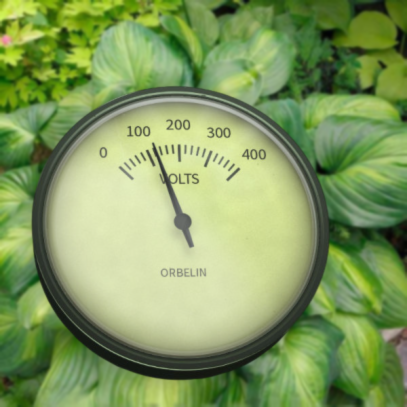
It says {"value": 120, "unit": "V"}
